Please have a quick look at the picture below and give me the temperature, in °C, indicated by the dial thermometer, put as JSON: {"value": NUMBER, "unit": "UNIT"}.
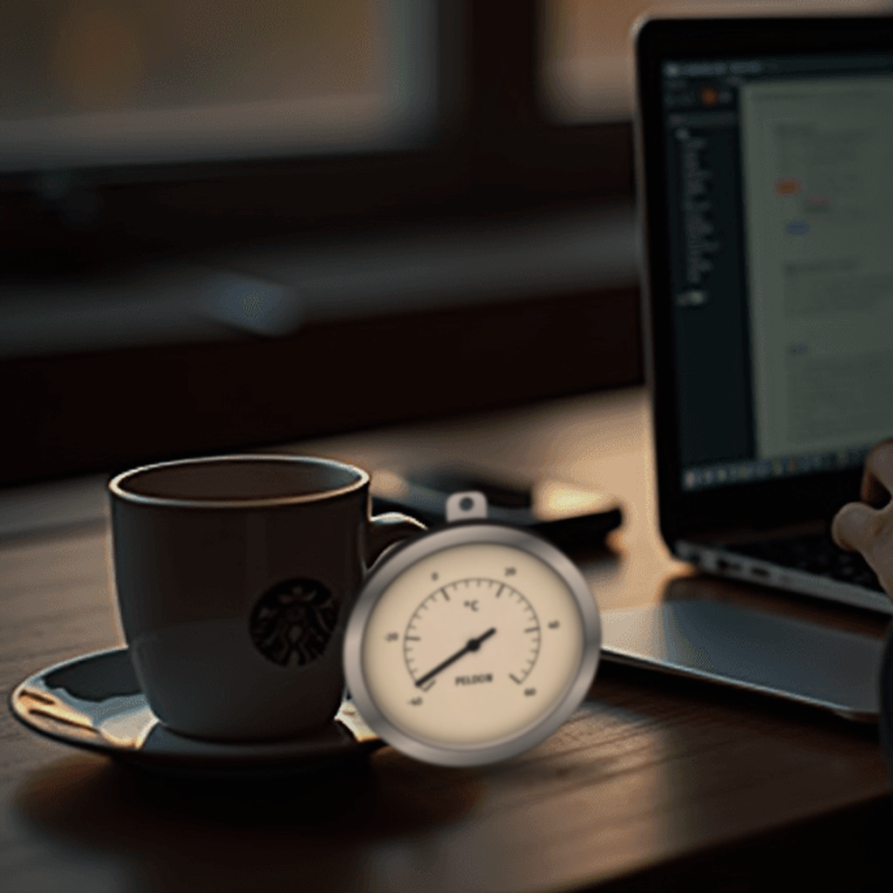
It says {"value": -36, "unit": "°C"}
